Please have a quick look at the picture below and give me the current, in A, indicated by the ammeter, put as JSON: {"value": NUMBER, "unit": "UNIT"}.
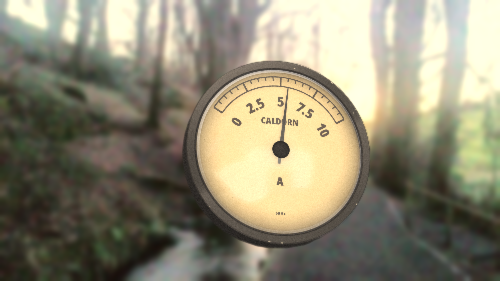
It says {"value": 5.5, "unit": "A"}
